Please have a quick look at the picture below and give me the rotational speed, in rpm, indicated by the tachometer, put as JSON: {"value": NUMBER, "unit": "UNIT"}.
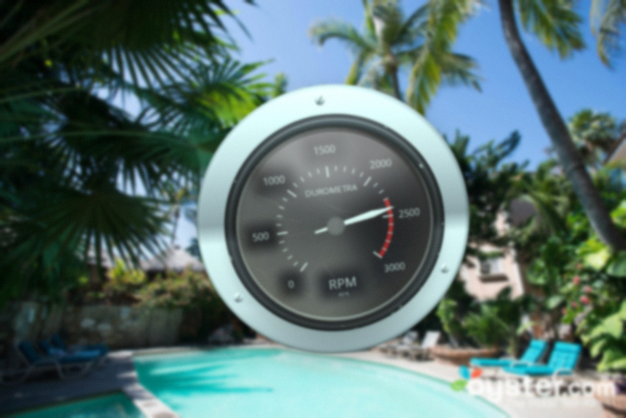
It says {"value": 2400, "unit": "rpm"}
